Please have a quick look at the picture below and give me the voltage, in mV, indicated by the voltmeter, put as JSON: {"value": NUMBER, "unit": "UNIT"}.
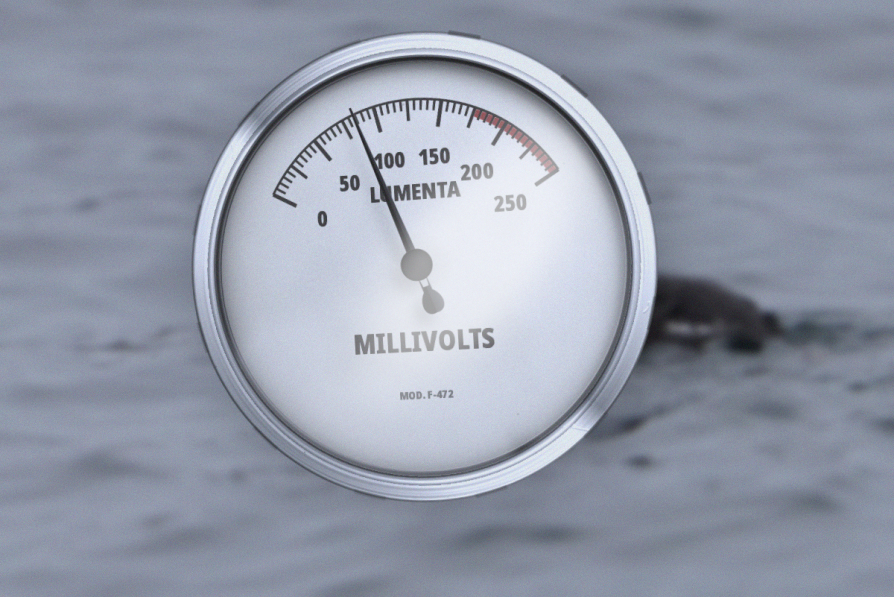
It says {"value": 85, "unit": "mV"}
